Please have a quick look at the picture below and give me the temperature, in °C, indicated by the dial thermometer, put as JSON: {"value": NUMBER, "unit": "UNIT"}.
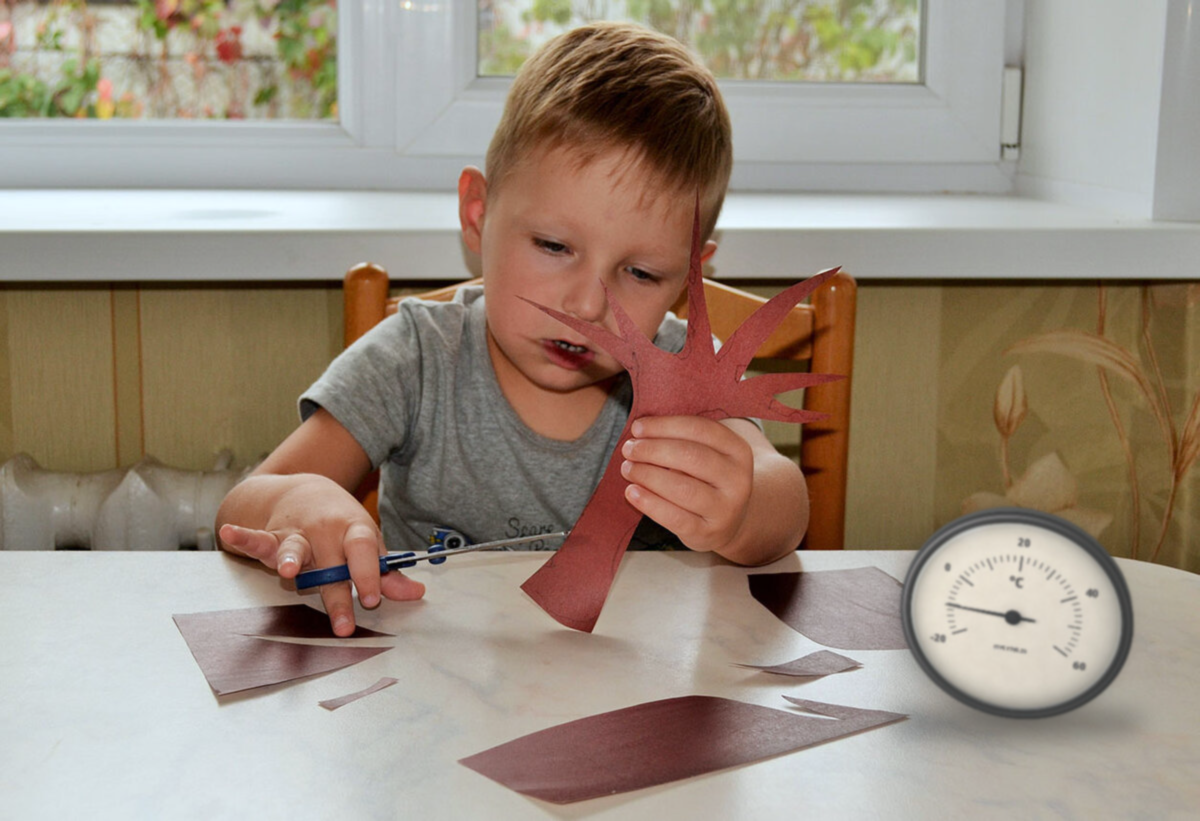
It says {"value": -10, "unit": "°C"}
